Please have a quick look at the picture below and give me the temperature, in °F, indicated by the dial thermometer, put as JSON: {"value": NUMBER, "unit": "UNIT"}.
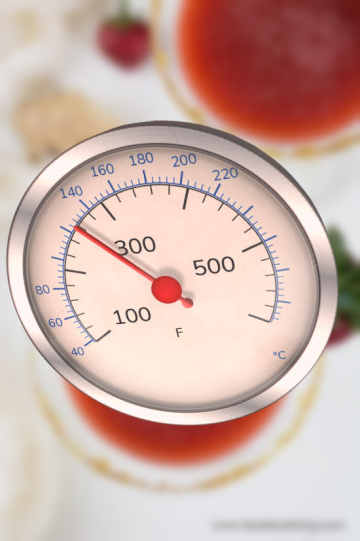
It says {"value": 260, "unit": "°F"}
